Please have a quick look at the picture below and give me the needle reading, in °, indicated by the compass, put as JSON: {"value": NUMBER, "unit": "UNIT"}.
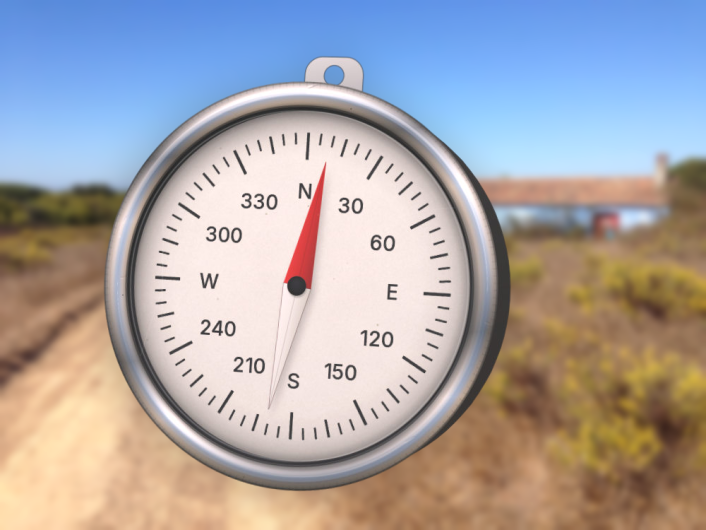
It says {"value": 10, "unit": "°"}
